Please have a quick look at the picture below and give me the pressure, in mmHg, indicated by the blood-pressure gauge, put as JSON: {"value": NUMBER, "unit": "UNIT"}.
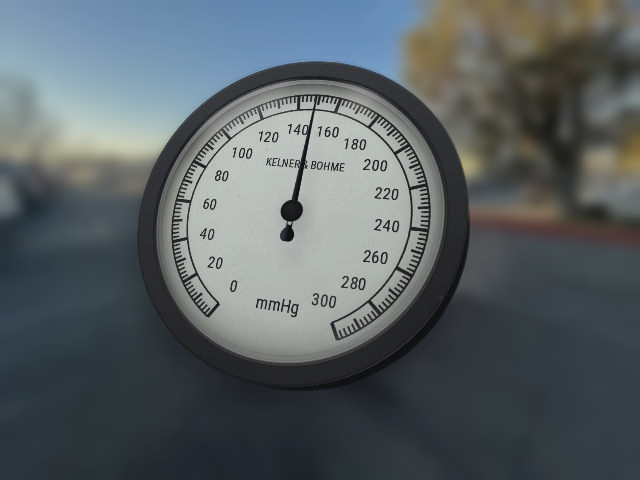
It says {"value": 150, "unit": "mmHg"}
